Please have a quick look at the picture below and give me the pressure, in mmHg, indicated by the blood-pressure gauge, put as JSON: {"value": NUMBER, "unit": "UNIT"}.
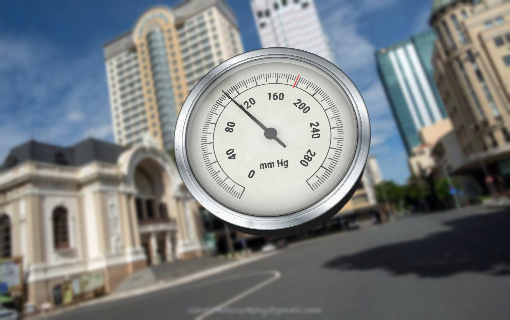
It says {"value": 110, "unit": "mmHg"}
